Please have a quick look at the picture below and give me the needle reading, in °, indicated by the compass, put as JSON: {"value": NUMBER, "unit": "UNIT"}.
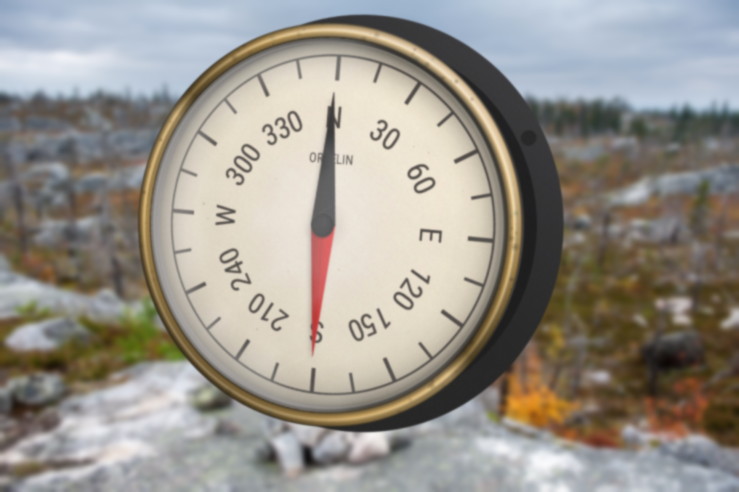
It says {"value": 180, "unit": "°"}
